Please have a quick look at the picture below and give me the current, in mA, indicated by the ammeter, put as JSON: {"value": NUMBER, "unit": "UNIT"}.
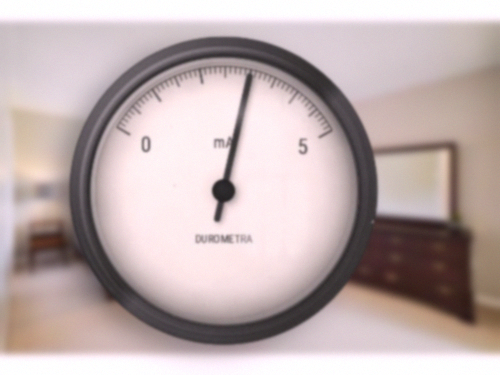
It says {"value": 3, "unit": "mA"}
